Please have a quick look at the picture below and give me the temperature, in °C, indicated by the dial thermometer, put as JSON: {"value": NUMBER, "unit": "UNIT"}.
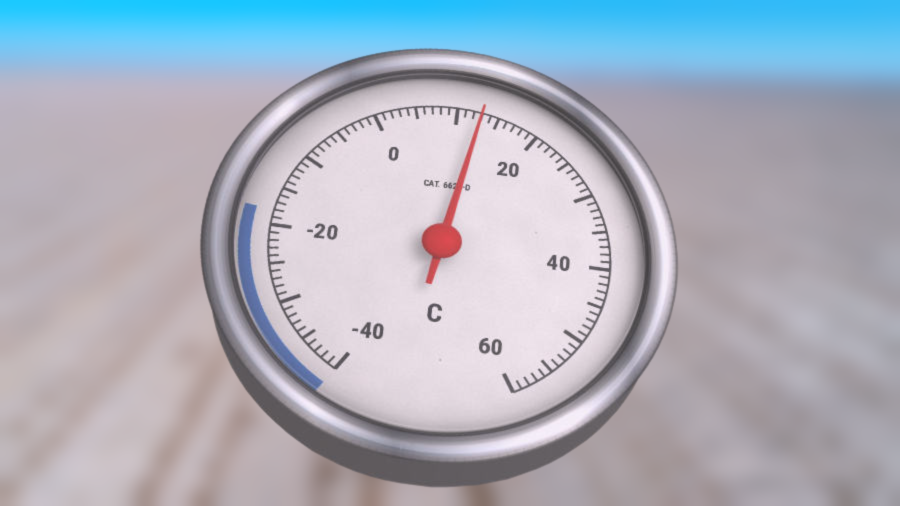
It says {"value": 13, "unit": "°C"}
